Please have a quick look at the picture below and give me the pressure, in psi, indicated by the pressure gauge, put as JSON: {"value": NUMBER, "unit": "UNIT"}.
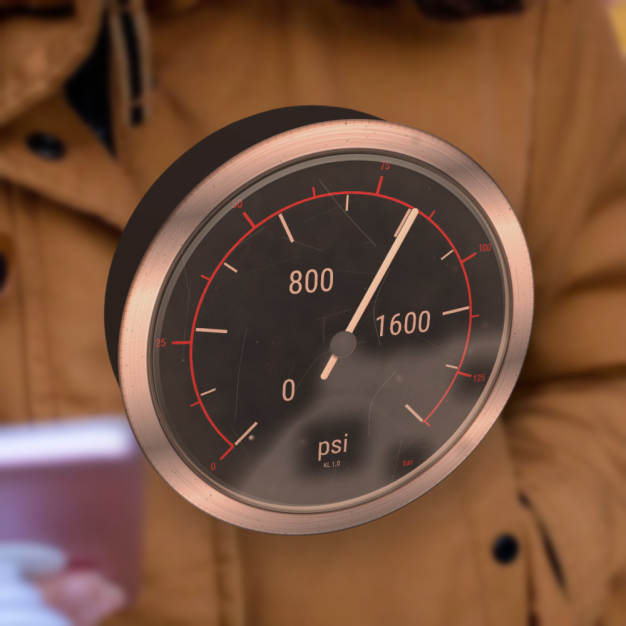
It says {"value": 1200, "unit": "psi"}
